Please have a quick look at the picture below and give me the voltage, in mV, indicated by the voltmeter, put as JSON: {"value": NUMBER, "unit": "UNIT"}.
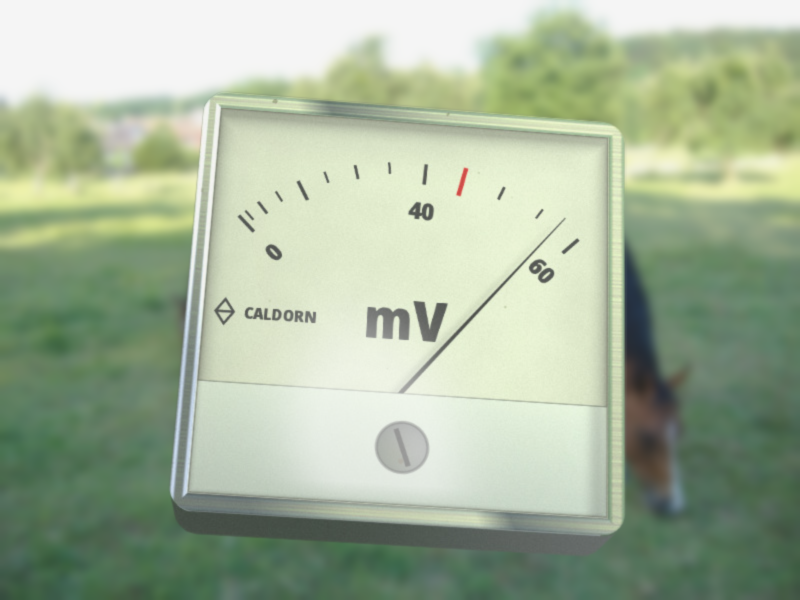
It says {"value": 57.5, "unit": "mV"}
